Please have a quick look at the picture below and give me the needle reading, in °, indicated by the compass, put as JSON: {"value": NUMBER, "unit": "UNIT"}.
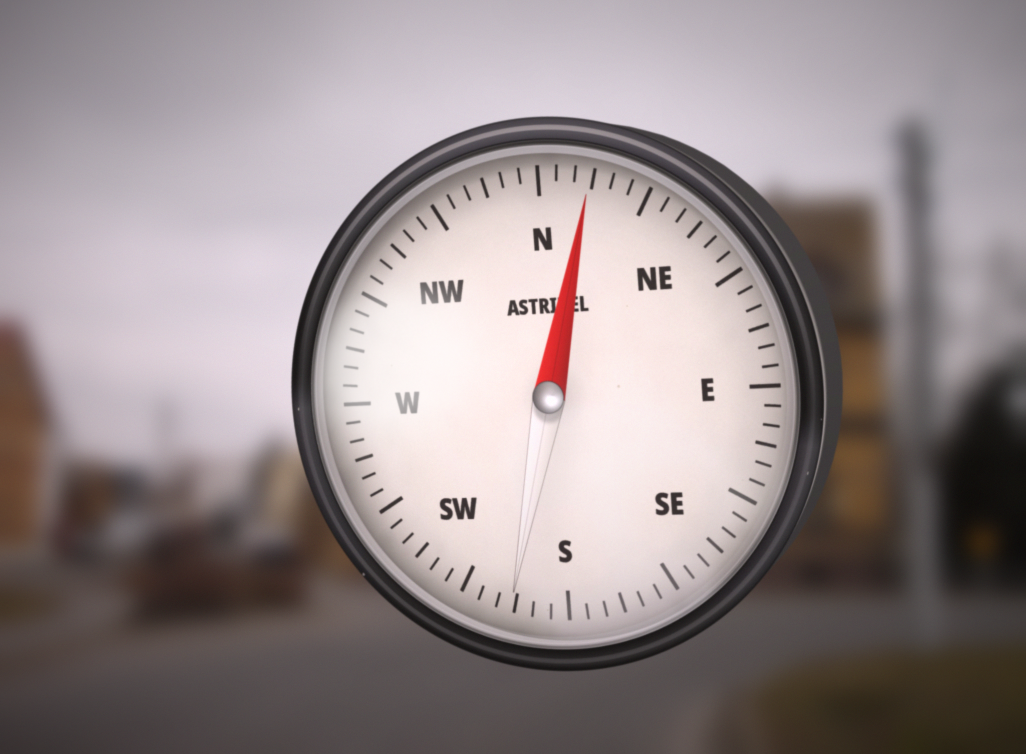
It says {"value": 15, "unit": "°"}
